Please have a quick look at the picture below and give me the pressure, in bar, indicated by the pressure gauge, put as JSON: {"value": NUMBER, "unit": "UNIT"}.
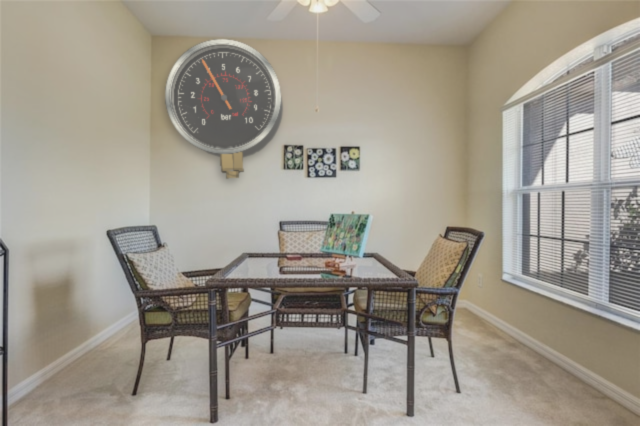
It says {"value": 4, "unit": "bar"}
